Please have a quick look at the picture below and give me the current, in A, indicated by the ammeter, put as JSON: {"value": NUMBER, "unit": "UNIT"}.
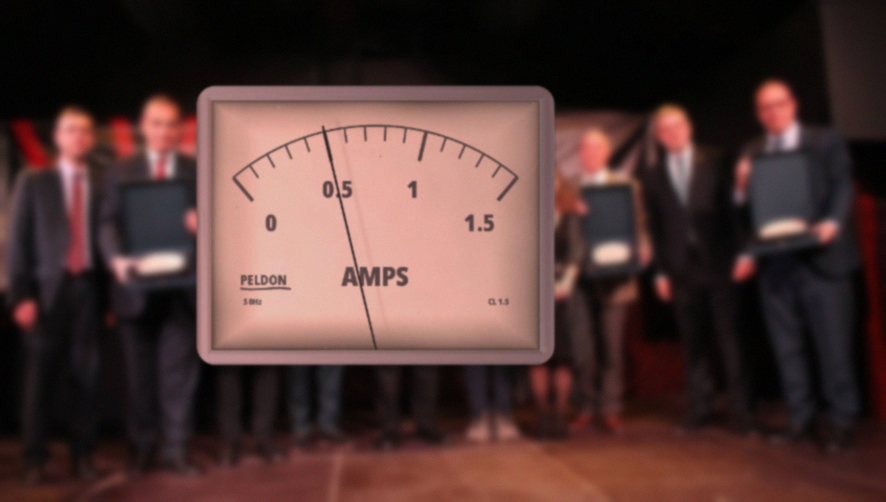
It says {"value": 0.5, "unit": "A"}
